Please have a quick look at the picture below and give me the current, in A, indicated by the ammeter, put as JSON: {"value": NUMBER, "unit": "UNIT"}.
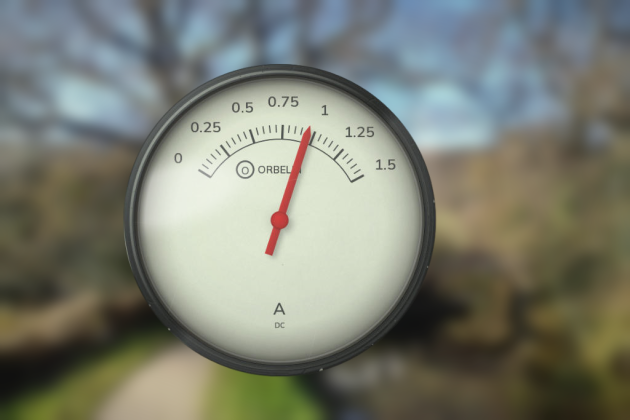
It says {"value": 0.95, "unit": "A"}
